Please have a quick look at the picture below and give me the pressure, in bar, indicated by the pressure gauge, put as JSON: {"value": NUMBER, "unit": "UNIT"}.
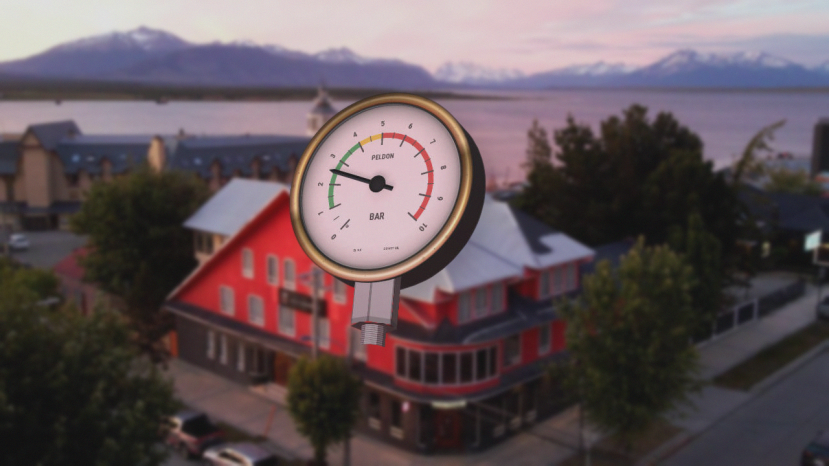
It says {"value": 2.5, "unit": "bar"}
